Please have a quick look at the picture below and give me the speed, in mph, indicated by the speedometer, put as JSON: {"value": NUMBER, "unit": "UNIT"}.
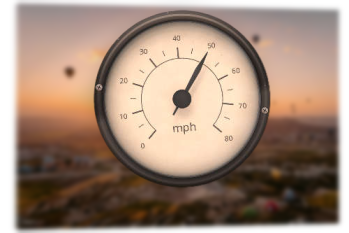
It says {"value": 50, "unit": "mph"}
